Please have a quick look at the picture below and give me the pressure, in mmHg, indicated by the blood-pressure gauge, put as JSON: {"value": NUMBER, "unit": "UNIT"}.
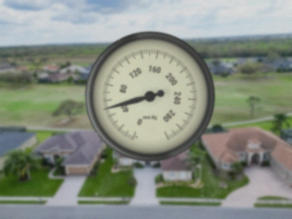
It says {"value": 50, "unit": "mmHg"}
